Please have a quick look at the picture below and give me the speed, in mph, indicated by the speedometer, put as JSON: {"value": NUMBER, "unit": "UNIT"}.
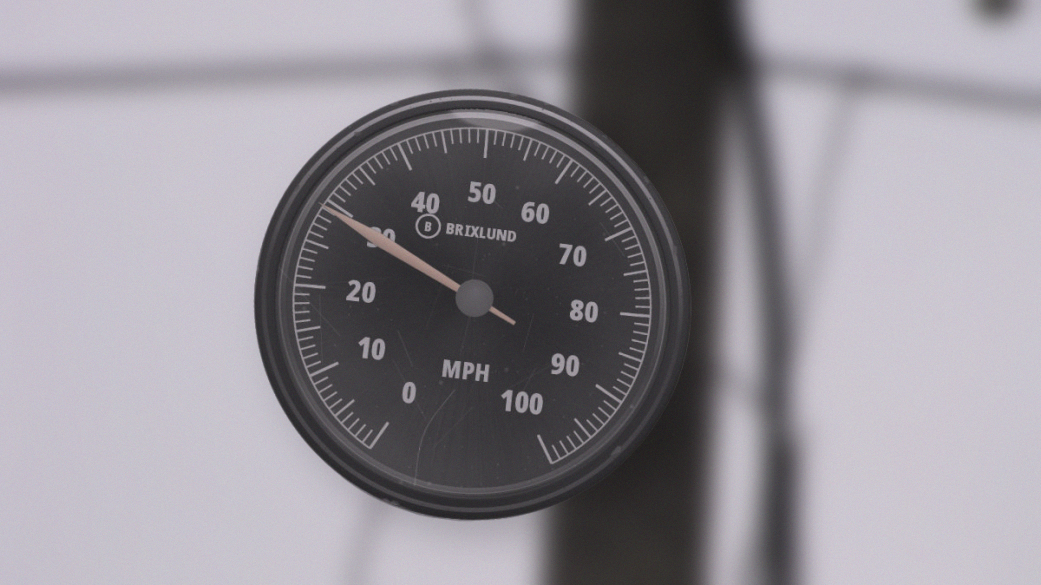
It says {"value": 29, "unit": "mph"}
